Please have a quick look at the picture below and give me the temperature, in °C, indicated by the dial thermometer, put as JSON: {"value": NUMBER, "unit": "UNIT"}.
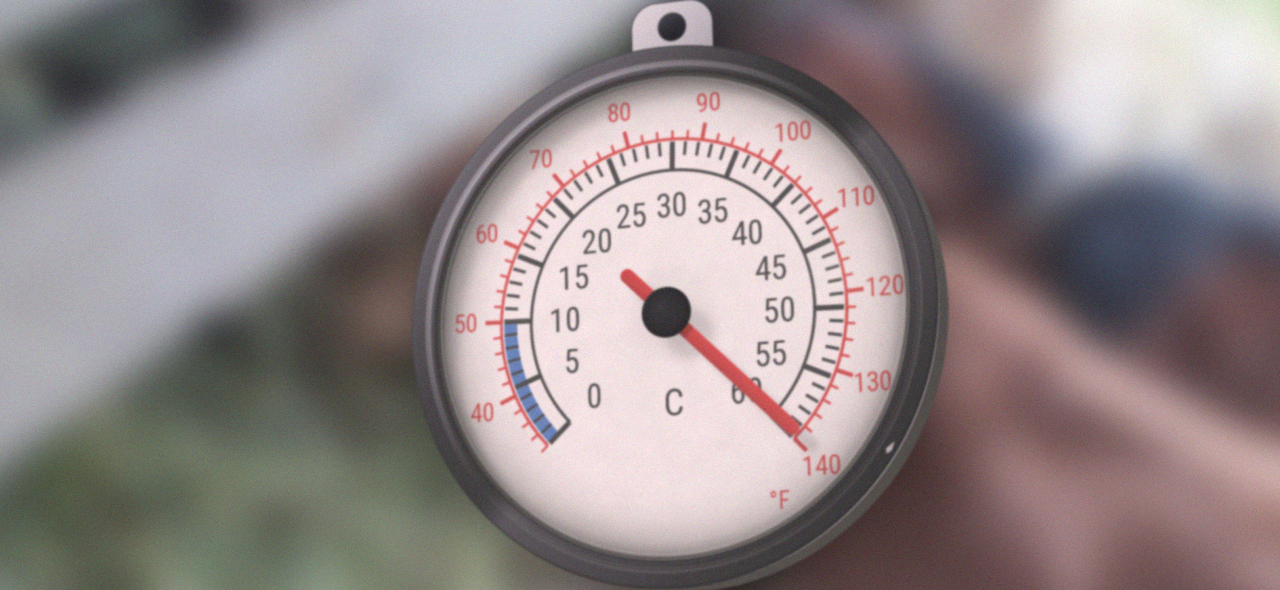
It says {"value": 59.5, "unit": "°C"}
